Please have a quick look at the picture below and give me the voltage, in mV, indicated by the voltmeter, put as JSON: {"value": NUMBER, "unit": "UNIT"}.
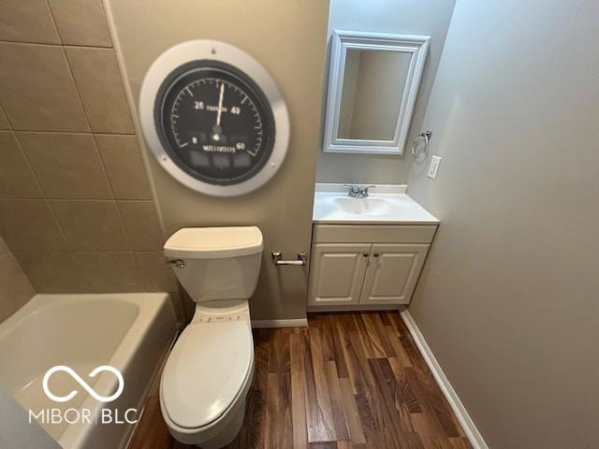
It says {"value": 32, "unit": "mV"}
